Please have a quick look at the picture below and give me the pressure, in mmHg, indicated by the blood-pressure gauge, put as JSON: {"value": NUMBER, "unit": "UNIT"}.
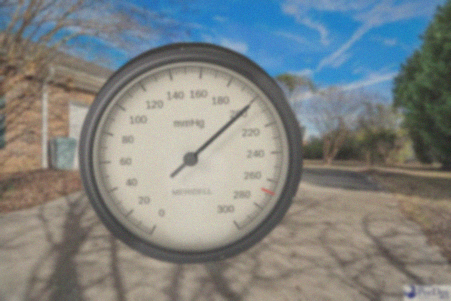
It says {"value": 200, "unit": "mmHg"}
